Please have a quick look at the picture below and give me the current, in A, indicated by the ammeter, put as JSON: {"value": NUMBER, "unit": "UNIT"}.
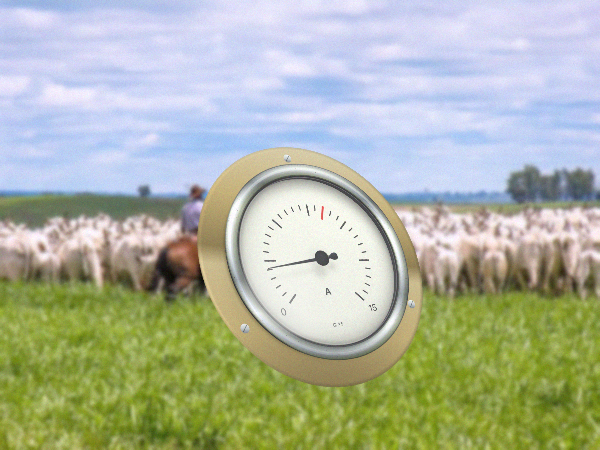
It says {"value": 2, "unit": "A"}
